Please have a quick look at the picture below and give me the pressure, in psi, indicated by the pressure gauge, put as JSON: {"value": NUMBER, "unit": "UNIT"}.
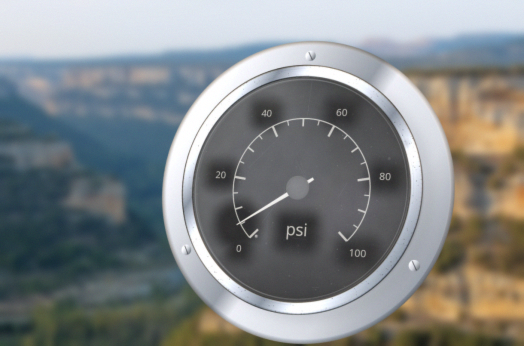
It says {"value": 5, "unit": "psi"}
